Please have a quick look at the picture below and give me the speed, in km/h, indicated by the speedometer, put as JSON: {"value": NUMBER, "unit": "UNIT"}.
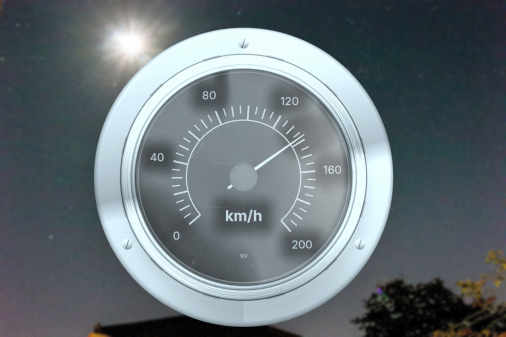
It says {"value": 137.5, "unit": "km/h"}
